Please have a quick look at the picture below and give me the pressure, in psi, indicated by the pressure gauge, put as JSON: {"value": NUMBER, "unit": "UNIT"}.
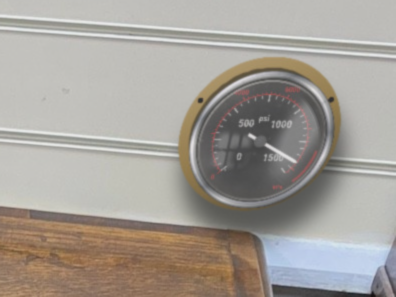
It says {"value": 1400, "unit": "psi"}
